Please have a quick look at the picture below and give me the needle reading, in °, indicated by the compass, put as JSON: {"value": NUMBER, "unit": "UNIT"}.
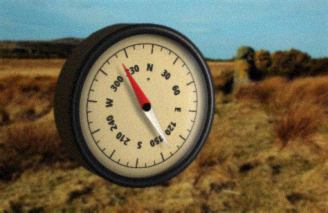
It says {"value": 320, "unit": "°"}
